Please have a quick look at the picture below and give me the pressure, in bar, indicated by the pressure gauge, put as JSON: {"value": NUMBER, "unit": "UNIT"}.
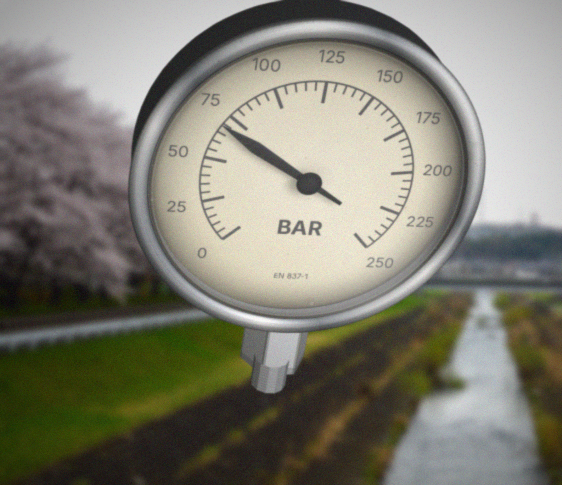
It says {"value": 70, "unit": "bar"}
